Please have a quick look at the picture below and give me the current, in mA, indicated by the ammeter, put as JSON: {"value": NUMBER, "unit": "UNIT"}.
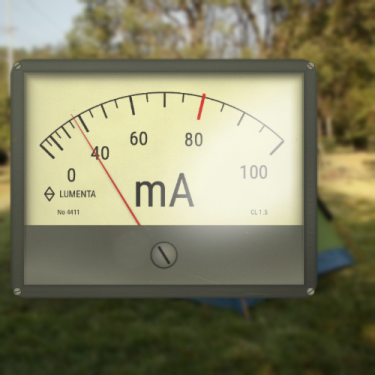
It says {"value": 37.5, "unit": "mA"}
